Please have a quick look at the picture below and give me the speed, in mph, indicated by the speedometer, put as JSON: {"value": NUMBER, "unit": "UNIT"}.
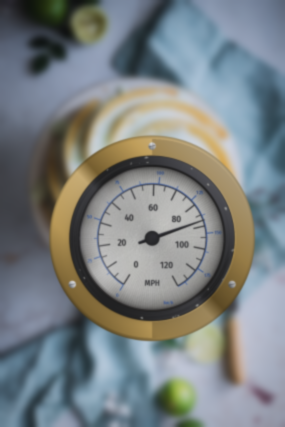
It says {"value": 87.5, "unit": "mph"}
